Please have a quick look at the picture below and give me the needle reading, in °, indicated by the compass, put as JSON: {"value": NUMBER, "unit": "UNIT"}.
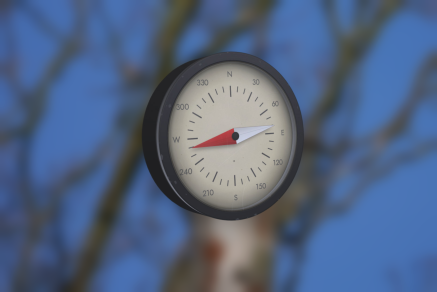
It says {"value": 260, "unit": "°"}
